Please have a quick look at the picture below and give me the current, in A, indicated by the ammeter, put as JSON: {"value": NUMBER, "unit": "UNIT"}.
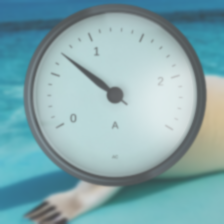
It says {"value": 0.7, "unit": "A"}
